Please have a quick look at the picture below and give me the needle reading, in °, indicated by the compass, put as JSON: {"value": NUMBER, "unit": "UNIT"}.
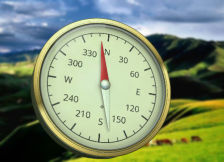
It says {"value": 350, "unit": "°"}
